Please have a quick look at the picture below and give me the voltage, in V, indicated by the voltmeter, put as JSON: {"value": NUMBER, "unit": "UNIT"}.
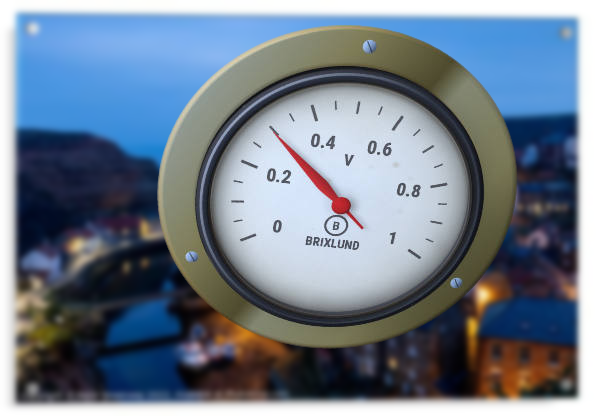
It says {"value": 0.3, "unit": "V"}
